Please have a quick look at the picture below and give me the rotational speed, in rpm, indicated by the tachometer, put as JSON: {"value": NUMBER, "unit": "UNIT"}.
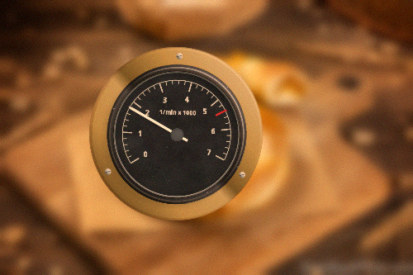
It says {"value": 1800, "unit": "rpm"}
